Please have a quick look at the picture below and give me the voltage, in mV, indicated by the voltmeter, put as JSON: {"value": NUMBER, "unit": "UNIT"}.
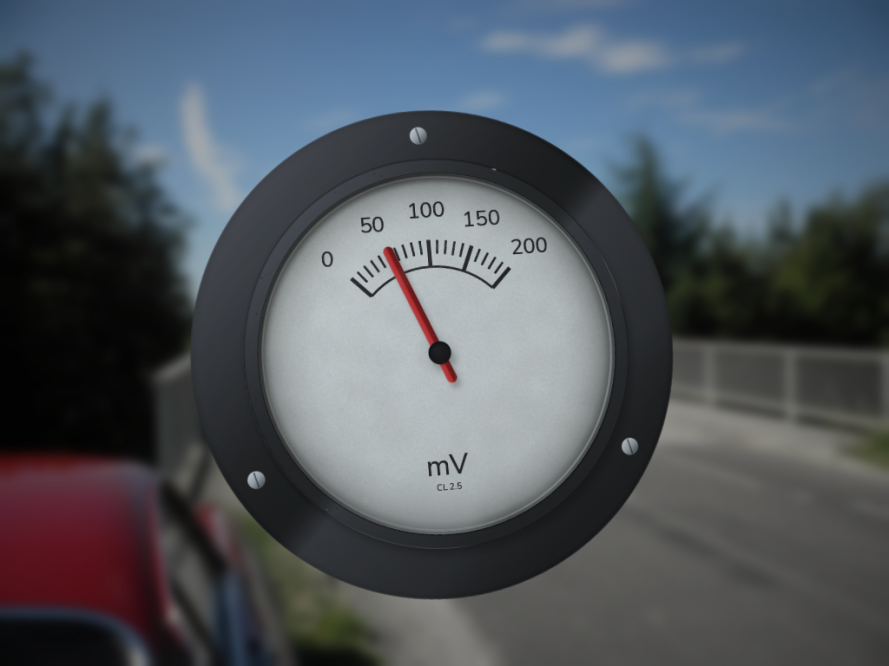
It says {"value": 50, "unit": "mV"}
